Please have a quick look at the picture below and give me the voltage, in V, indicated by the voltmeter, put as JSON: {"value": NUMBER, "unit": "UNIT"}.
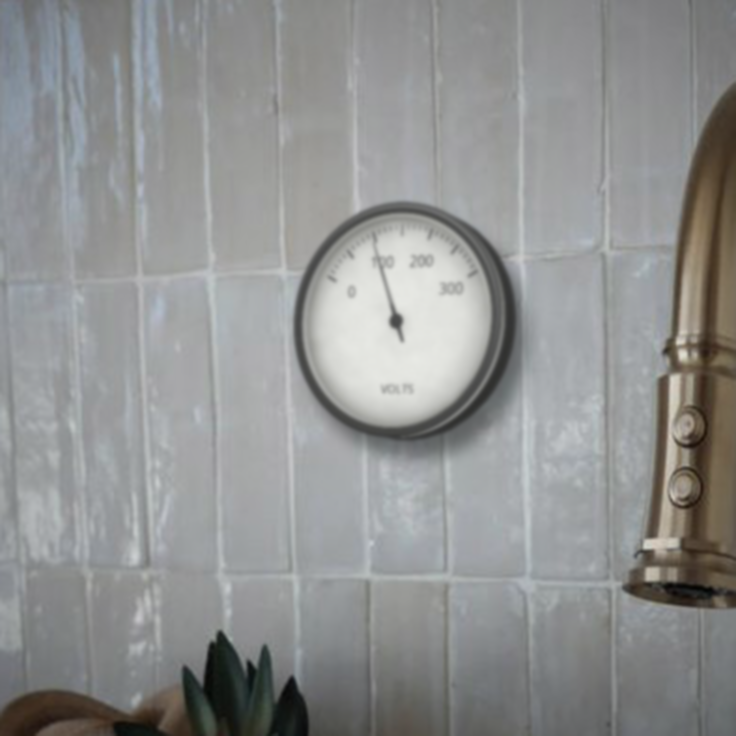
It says {"value": 100, "unit": "V"}
